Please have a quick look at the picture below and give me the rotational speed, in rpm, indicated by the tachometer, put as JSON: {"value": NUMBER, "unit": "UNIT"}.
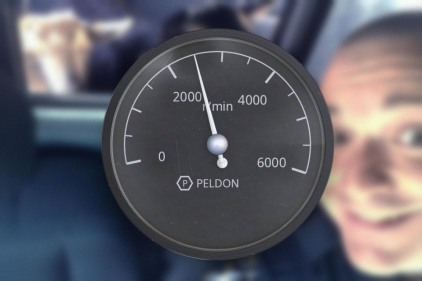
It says {"value": 2500, "unit": "rpm"}
